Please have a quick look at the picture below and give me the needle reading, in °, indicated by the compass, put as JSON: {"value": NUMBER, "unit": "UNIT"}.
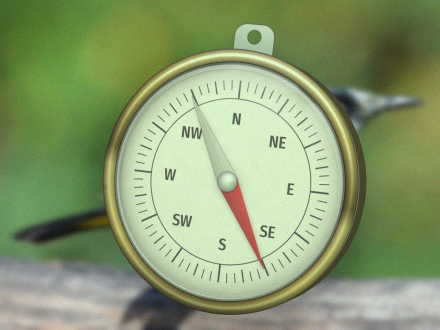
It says {"value": 150, "unit": "°"}
